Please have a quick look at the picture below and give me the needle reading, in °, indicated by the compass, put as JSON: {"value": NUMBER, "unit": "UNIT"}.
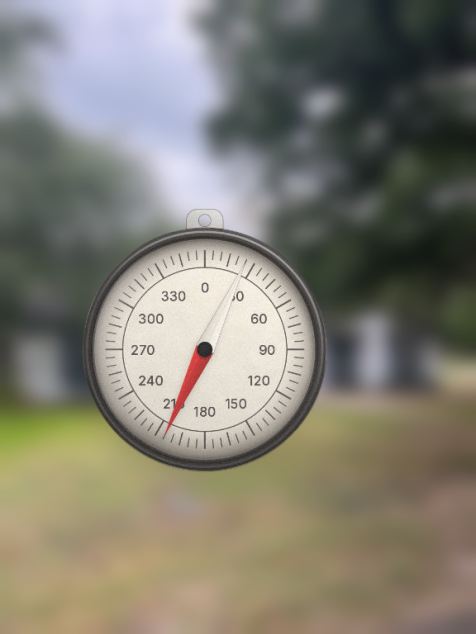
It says {"value": 205, "unit": "°"}
